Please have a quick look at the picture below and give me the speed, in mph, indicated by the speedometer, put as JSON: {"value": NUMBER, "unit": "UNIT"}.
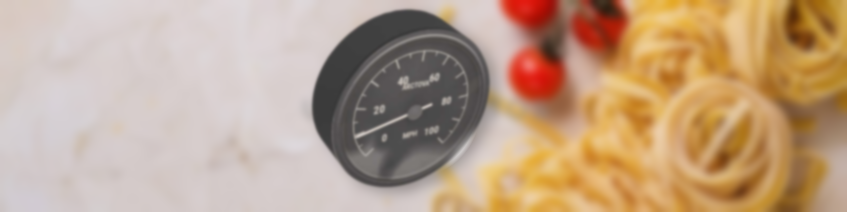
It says {"value": 10, "unit": "mph"}
